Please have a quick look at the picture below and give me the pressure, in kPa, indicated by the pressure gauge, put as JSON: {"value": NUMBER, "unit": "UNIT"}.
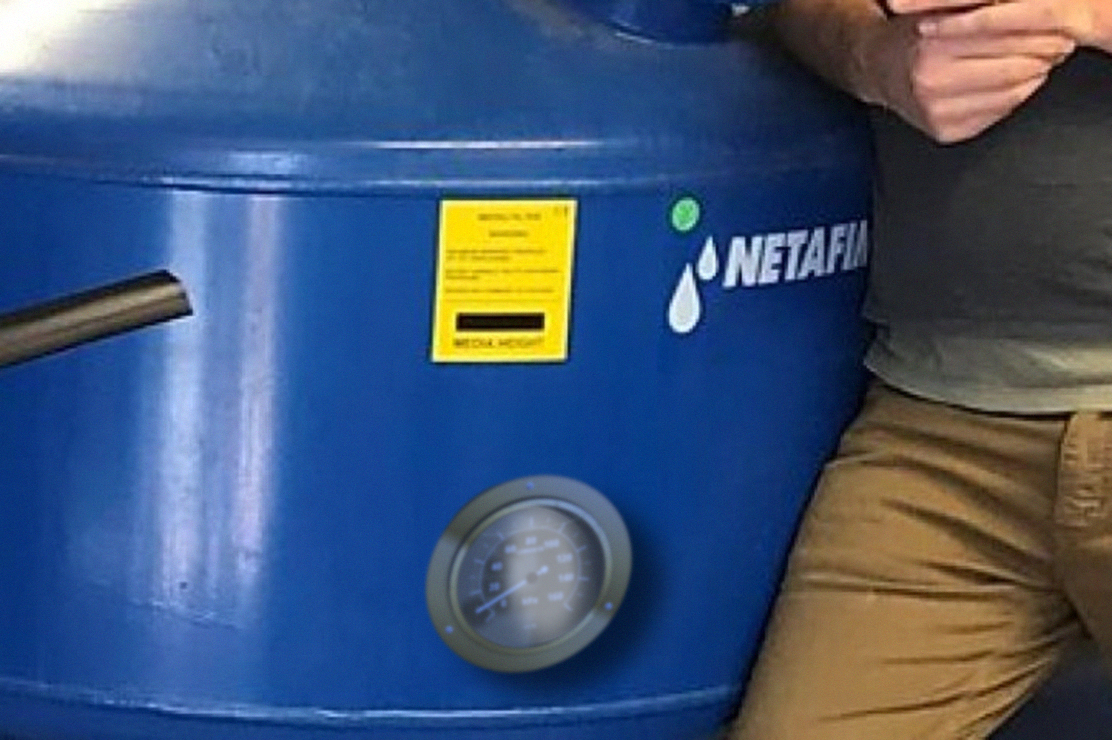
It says {"value": 10, "unit": "kPa"}
